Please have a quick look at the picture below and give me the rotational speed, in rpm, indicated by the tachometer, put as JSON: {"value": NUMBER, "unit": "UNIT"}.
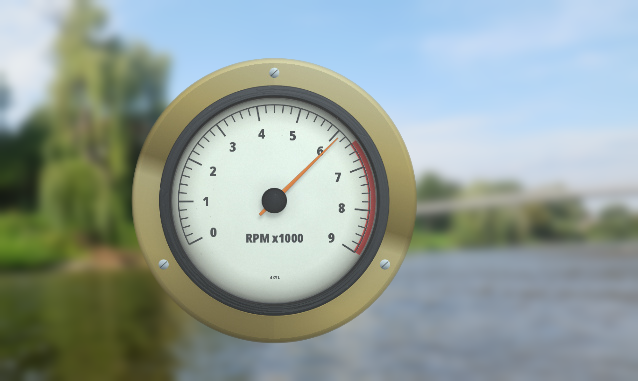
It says {"value": 6100, "unit": "rpm"}
